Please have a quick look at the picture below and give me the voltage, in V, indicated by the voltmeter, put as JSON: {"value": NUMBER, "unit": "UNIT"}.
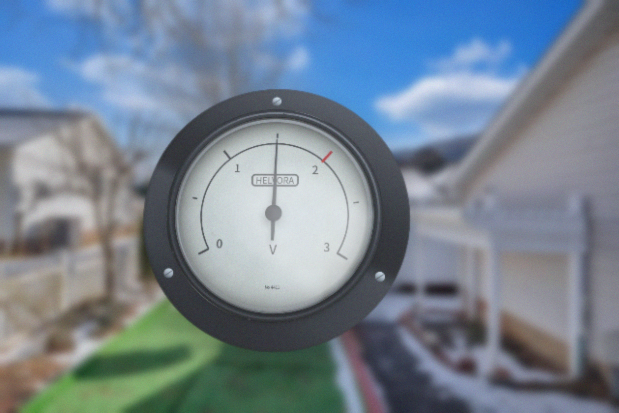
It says {"value": 1.5, "unit": "V"}
